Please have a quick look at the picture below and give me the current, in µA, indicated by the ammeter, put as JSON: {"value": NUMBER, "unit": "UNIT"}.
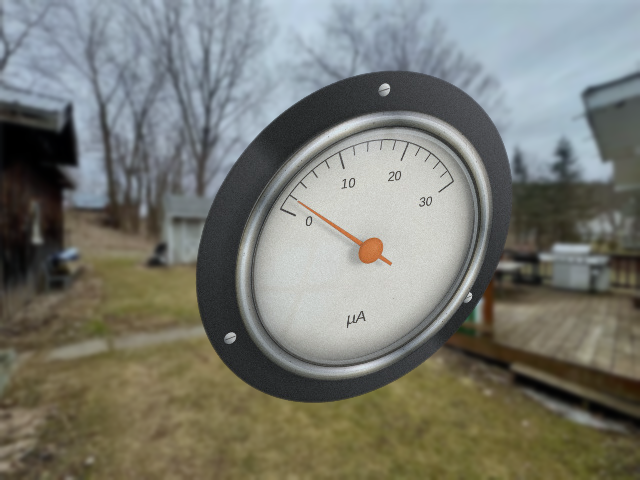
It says {"value": 2, "unit": "µA"}
